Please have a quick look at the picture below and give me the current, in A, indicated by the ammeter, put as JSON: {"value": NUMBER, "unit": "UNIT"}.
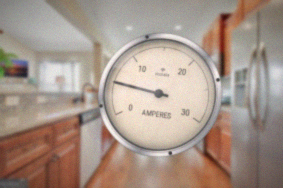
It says {"value": 5, "unit": "A"}
